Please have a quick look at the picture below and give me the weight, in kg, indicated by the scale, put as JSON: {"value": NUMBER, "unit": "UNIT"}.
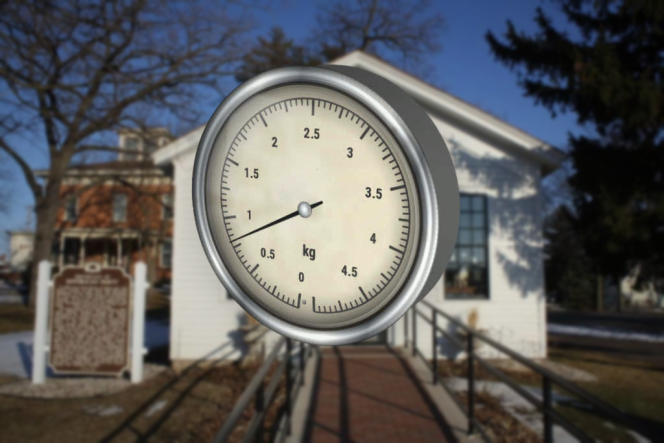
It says {"value": 0.8, "unit": "kg"}
